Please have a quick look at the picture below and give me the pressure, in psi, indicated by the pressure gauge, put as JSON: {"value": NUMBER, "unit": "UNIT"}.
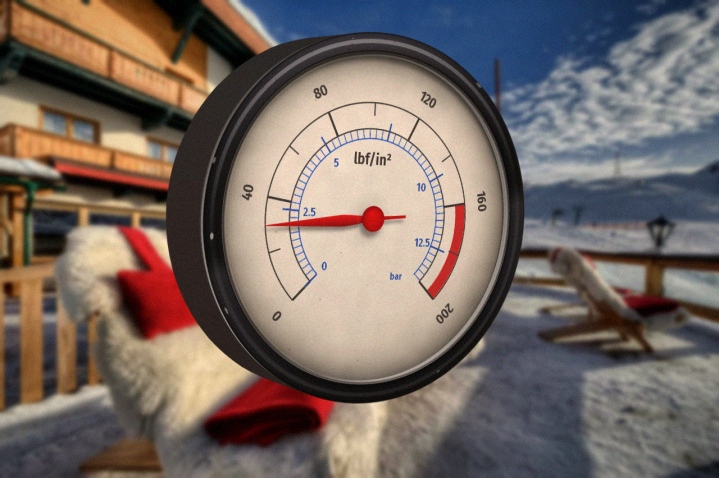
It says {"value": 30, "unit": "psi"}
